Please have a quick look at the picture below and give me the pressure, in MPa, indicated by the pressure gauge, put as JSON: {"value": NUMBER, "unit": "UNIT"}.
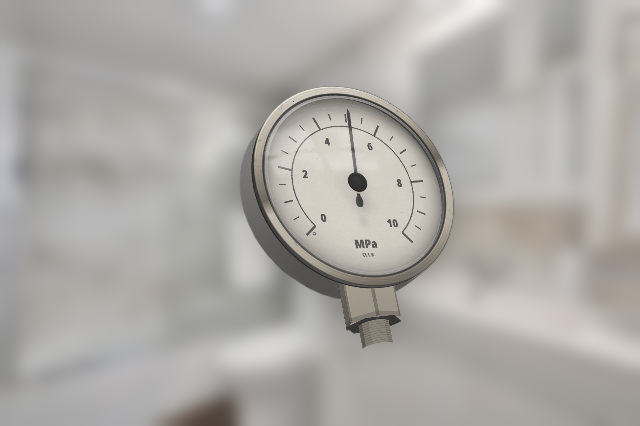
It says {"value": 5, "unit": "MPa"}
